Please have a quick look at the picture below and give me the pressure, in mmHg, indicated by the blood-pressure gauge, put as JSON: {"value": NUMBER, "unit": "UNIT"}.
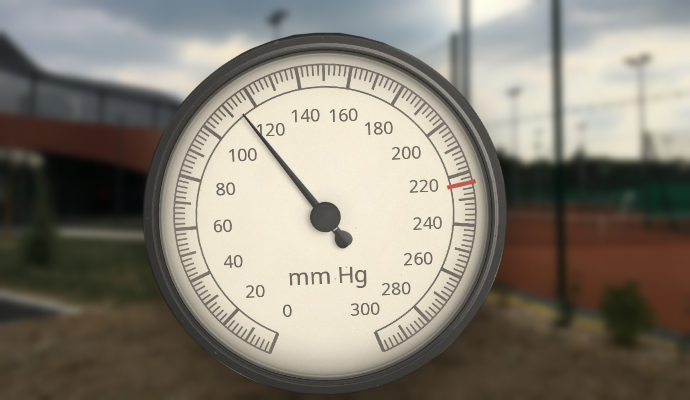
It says {"value": 114, "unit": "mmHg"}
